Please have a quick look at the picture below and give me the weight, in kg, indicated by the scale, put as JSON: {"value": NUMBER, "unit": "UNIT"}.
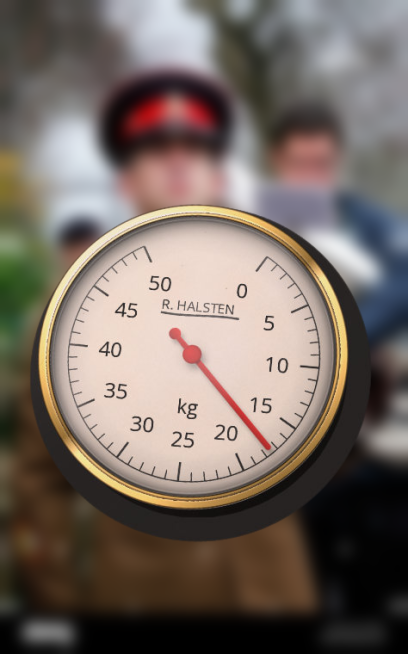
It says {"value": 17.5, "unit": "kg"}
